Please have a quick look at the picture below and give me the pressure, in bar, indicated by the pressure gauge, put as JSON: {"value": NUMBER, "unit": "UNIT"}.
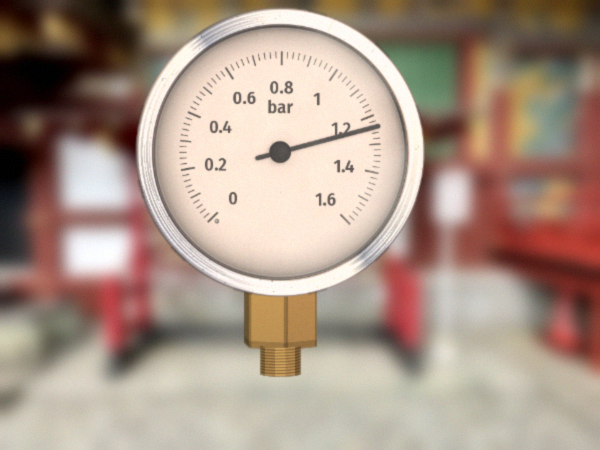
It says {"value": 1.24, "unit": "bar"}
